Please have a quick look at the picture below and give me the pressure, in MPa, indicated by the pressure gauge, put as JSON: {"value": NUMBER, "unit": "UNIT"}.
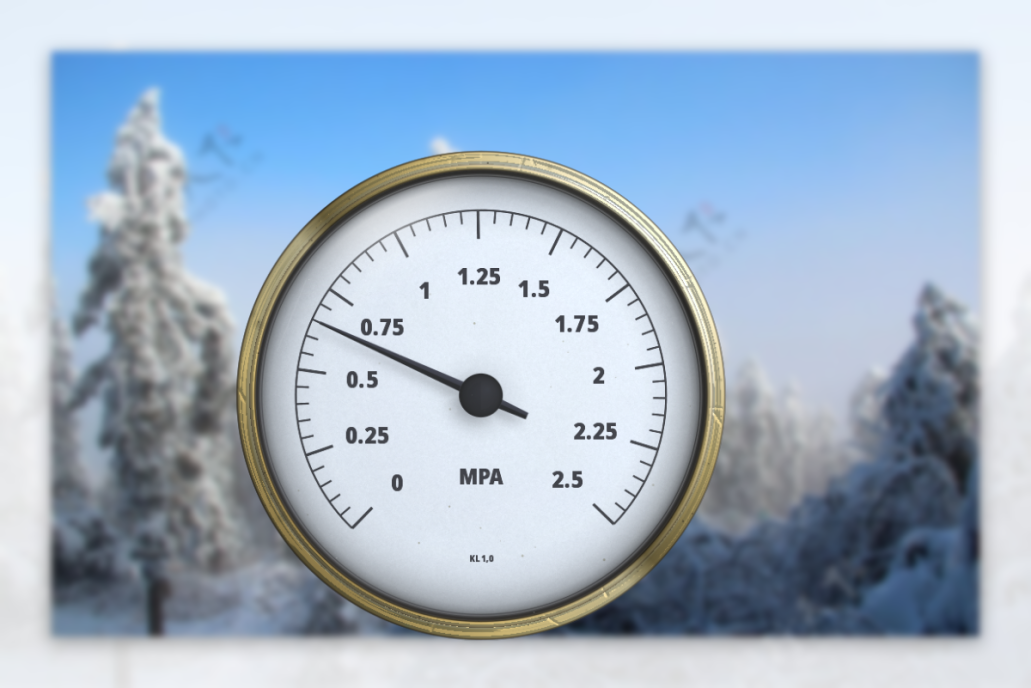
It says {"value": 0.65, "unit": "MPa"}
